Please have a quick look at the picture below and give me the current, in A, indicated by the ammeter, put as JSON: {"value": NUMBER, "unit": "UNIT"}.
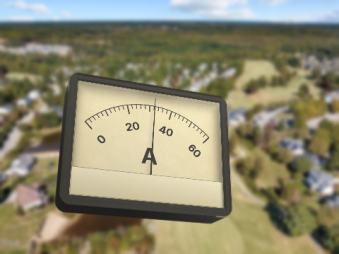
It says {"value": 32, "unit": "A"}
